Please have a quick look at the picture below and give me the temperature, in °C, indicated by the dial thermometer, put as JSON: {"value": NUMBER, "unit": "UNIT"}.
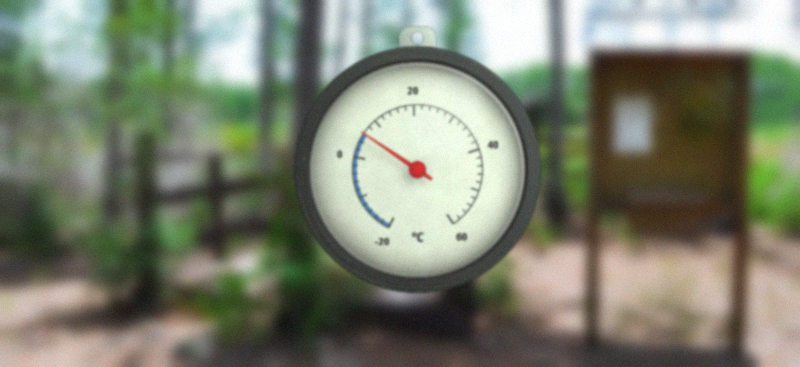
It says {"value": 6, "unit": "°C"}
